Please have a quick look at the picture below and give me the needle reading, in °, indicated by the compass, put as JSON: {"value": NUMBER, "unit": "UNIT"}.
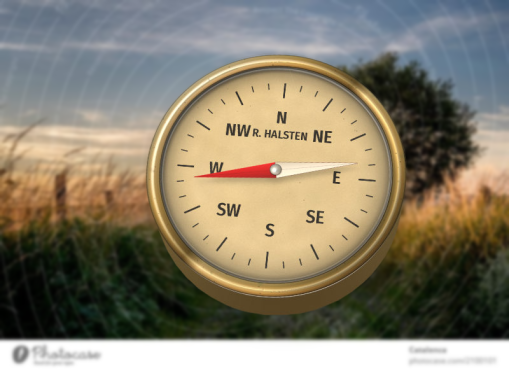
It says {"value": 260, "unit": "°"}
